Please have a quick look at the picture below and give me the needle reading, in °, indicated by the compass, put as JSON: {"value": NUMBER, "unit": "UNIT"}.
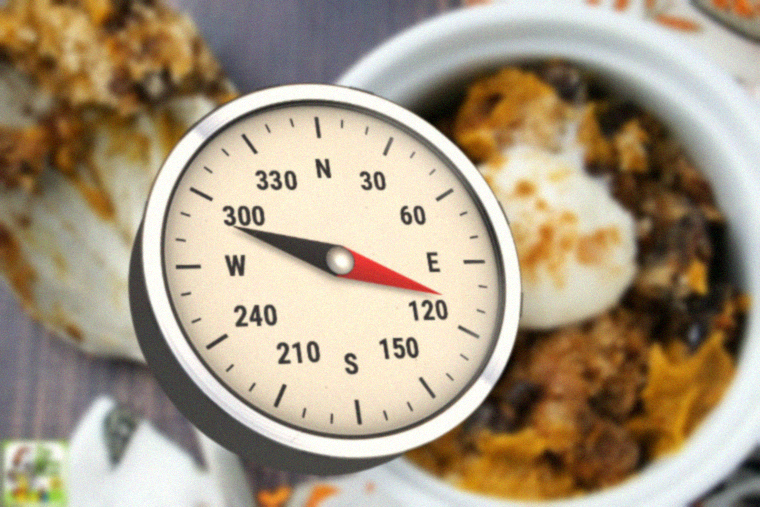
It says {"value": 110, "unit": "°"}
